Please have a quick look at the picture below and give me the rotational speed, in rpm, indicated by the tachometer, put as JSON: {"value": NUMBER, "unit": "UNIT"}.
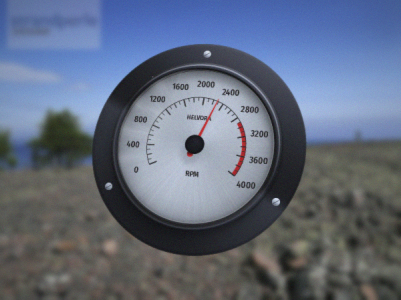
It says {"value": 2300, "unit": "rpm"}
